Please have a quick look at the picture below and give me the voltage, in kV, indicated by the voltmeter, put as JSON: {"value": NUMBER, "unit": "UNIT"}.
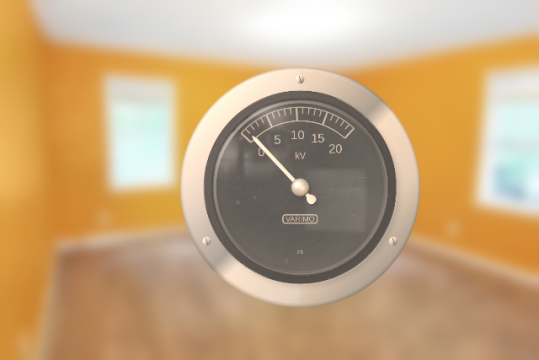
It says {"value": 1, "unit": "kV"}
